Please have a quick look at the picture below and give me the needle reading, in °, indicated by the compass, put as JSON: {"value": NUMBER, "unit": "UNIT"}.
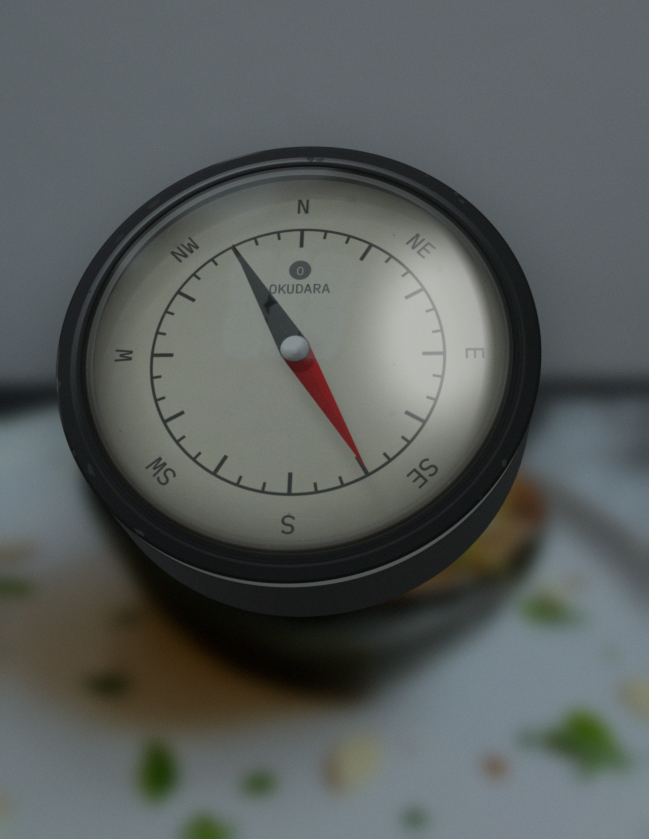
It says {"value": 150, "unit": "°"}
